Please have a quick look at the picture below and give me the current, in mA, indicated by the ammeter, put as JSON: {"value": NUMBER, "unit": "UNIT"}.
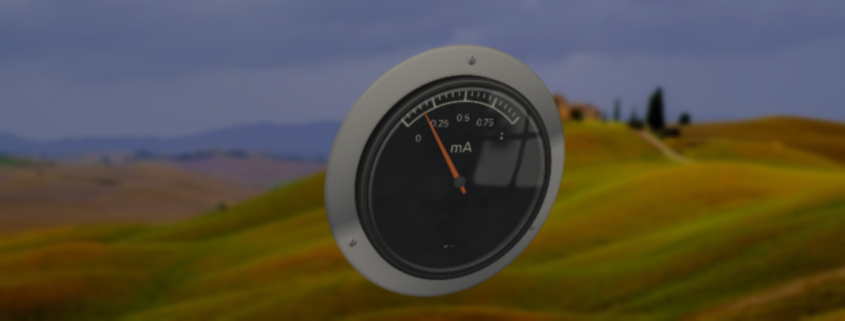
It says {"value": 0.15, "unit": "mA"}
